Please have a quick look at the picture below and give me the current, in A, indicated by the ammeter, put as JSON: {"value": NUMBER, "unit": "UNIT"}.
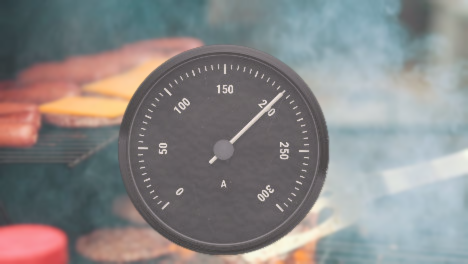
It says {"value": 200, "unit": "A"}
